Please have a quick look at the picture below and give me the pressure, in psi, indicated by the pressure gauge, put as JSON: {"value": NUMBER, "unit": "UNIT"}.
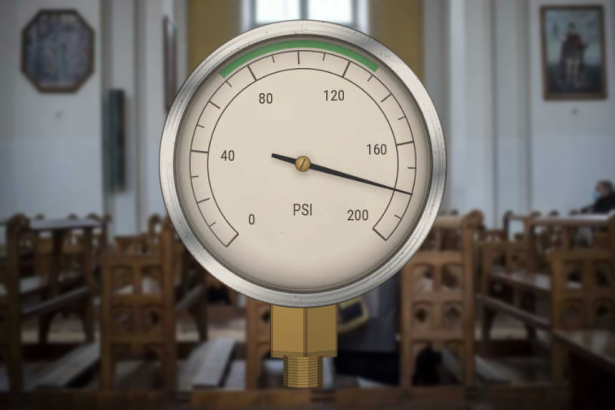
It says {"value": 180, "unit": "psi"}
